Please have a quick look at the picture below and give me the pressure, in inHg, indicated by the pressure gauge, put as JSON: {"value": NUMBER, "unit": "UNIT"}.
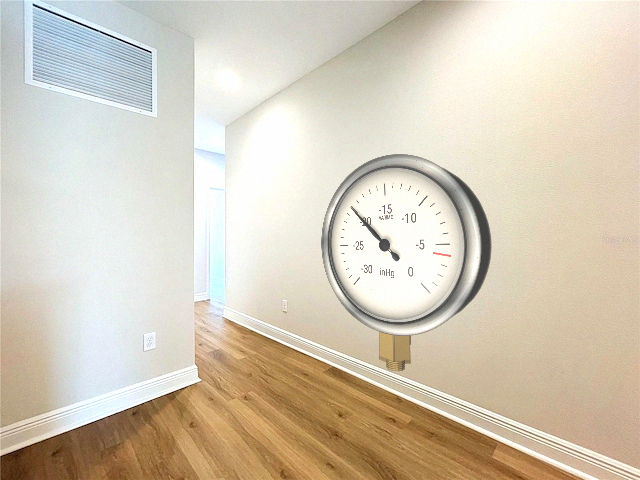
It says {"value": -20, "unit": "inHg"}
